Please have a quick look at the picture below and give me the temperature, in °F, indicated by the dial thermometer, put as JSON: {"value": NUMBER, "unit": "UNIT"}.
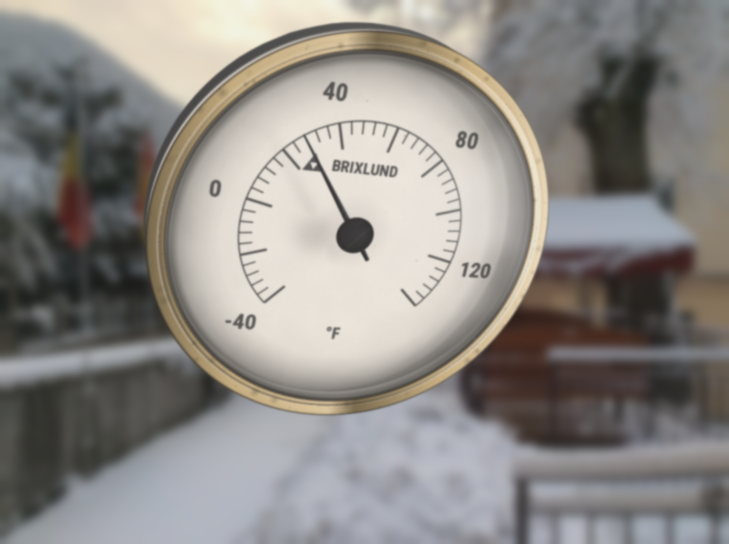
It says {"value": 28, "unit": "°F"}
